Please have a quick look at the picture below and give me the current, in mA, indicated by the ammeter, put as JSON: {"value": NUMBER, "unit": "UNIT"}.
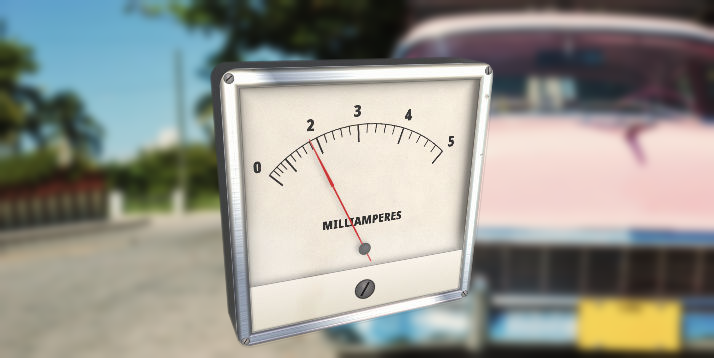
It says {"value": 1.8, "unit": "mA"}
